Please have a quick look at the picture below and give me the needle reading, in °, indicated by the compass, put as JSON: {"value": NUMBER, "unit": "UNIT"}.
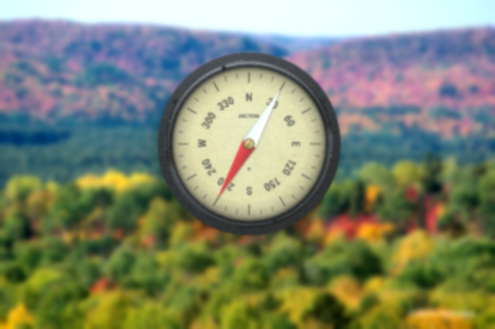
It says {"value": 210, "unit": "°"}
